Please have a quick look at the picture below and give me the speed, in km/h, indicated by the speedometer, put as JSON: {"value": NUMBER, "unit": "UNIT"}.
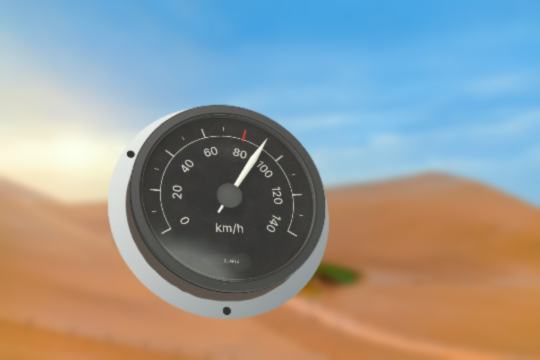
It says {"value": 90, "unit": "km/h"}
